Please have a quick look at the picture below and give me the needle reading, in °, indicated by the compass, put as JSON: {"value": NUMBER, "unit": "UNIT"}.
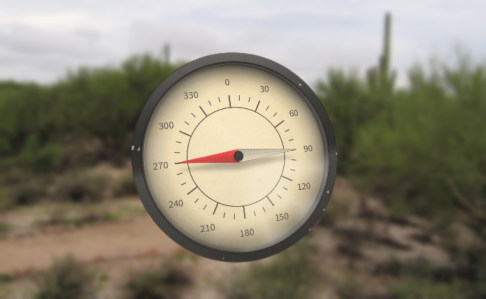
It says {"value": 270, "unit": "°"}
